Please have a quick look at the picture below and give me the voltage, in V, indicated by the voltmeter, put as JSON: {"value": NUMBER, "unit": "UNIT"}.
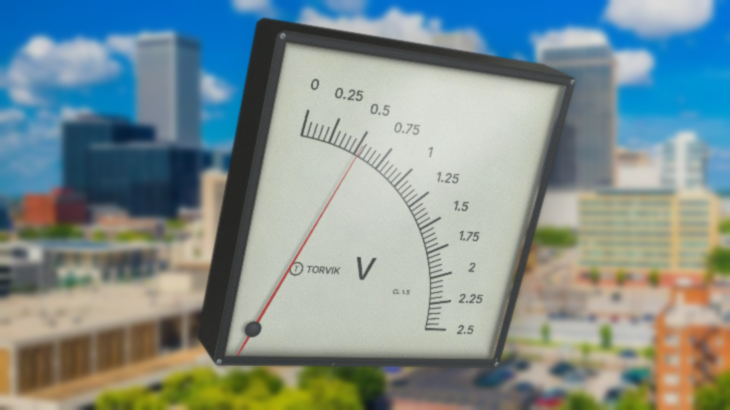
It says {"value": 0.5, "unit": "V"}
